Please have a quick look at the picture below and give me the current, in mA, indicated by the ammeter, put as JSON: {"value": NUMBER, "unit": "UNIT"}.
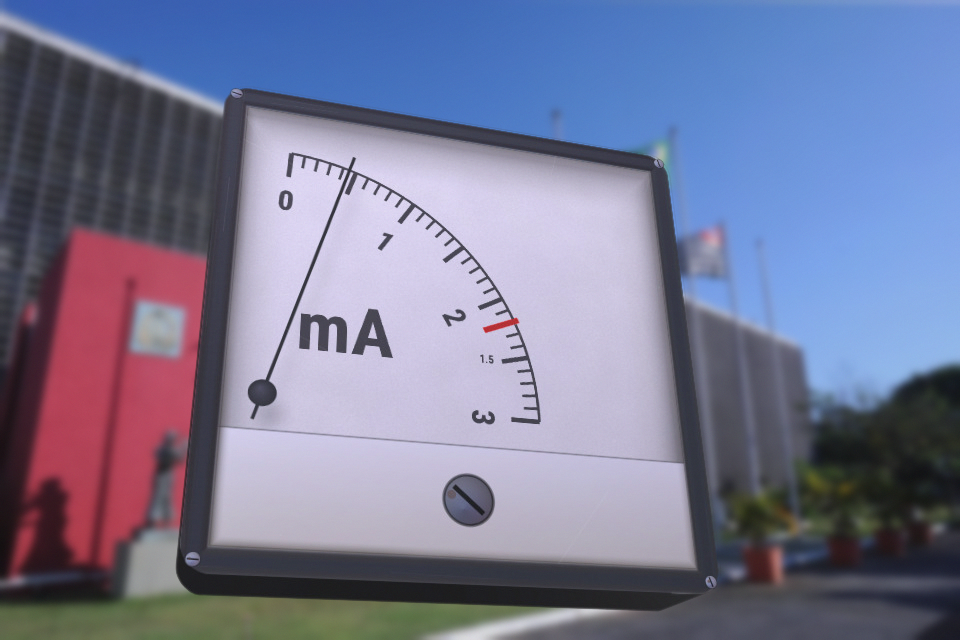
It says {"value": 0.45, "unit": "mA"}
